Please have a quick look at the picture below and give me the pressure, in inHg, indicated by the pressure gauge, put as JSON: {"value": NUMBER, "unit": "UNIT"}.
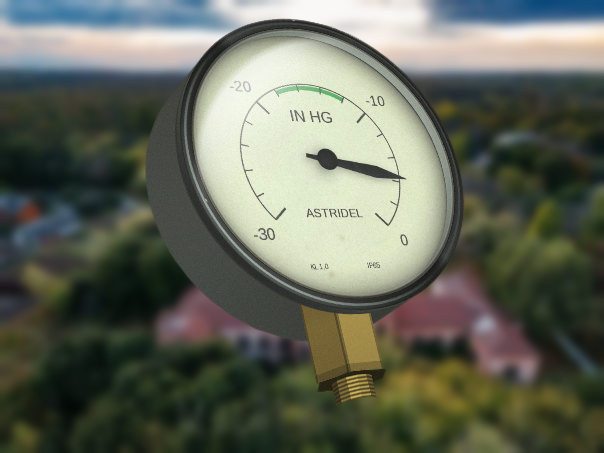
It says {"value": -4, "unit": "inHg"}
